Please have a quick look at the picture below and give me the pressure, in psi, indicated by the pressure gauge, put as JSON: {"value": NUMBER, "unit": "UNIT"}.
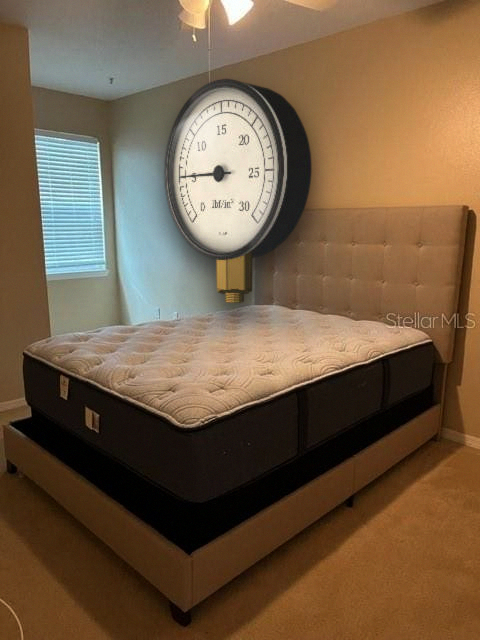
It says {"value": 5, "unit": "psi"}
